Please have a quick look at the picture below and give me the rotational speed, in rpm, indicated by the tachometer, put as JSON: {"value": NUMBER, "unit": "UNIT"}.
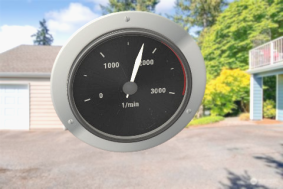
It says {"value": 1750, "unit": "rpm"}
